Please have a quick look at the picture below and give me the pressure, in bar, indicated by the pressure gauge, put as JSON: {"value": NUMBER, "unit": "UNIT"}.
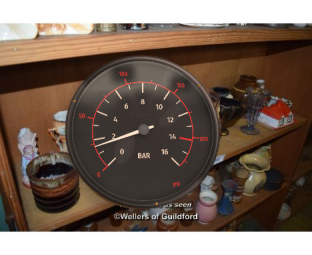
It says {"value": 1.5, "unit": "bar"}
